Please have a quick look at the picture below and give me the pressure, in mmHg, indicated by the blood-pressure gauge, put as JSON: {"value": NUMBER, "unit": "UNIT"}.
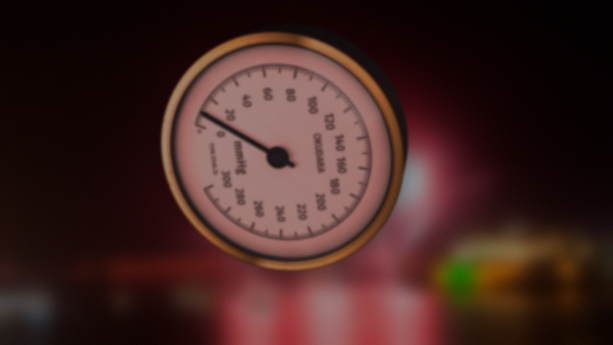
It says {"value": 10, "unit": "mmHg"}
